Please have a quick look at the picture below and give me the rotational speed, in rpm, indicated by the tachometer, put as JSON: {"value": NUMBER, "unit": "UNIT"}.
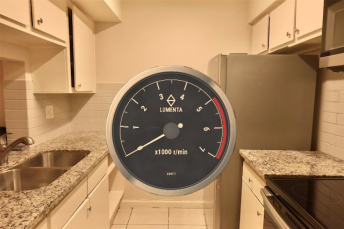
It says {"value": 0, "unit": "rpm"}
